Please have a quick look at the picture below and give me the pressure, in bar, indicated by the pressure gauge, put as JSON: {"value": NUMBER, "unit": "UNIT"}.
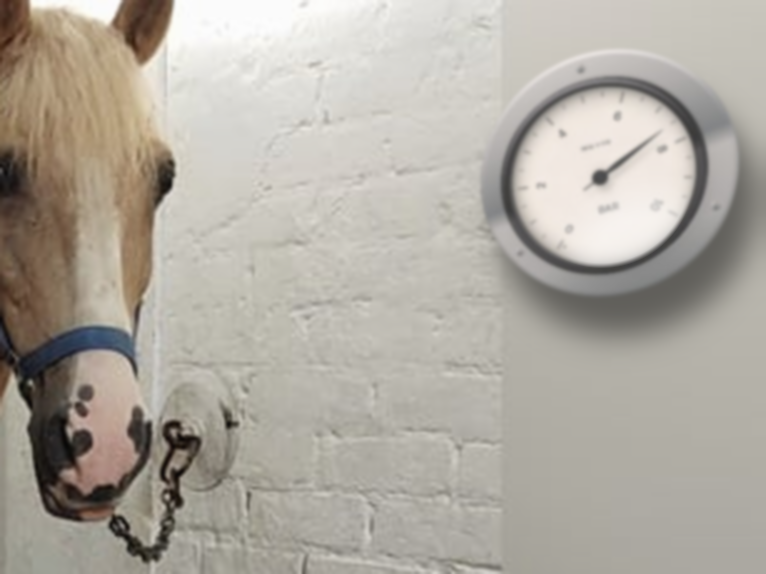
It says {"value": 7.5, "unit": "bar"}
